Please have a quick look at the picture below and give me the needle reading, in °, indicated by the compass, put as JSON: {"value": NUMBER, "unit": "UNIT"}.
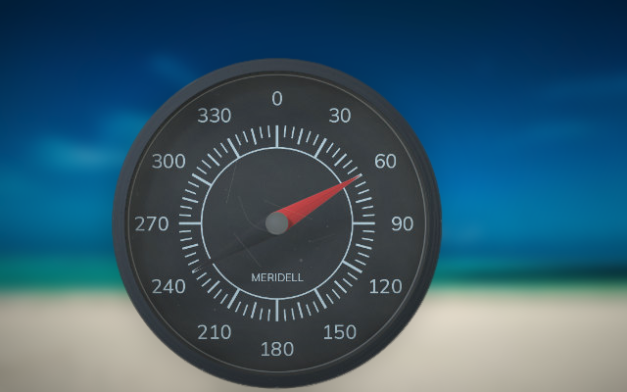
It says {"value": 60, "unit": "°"}
